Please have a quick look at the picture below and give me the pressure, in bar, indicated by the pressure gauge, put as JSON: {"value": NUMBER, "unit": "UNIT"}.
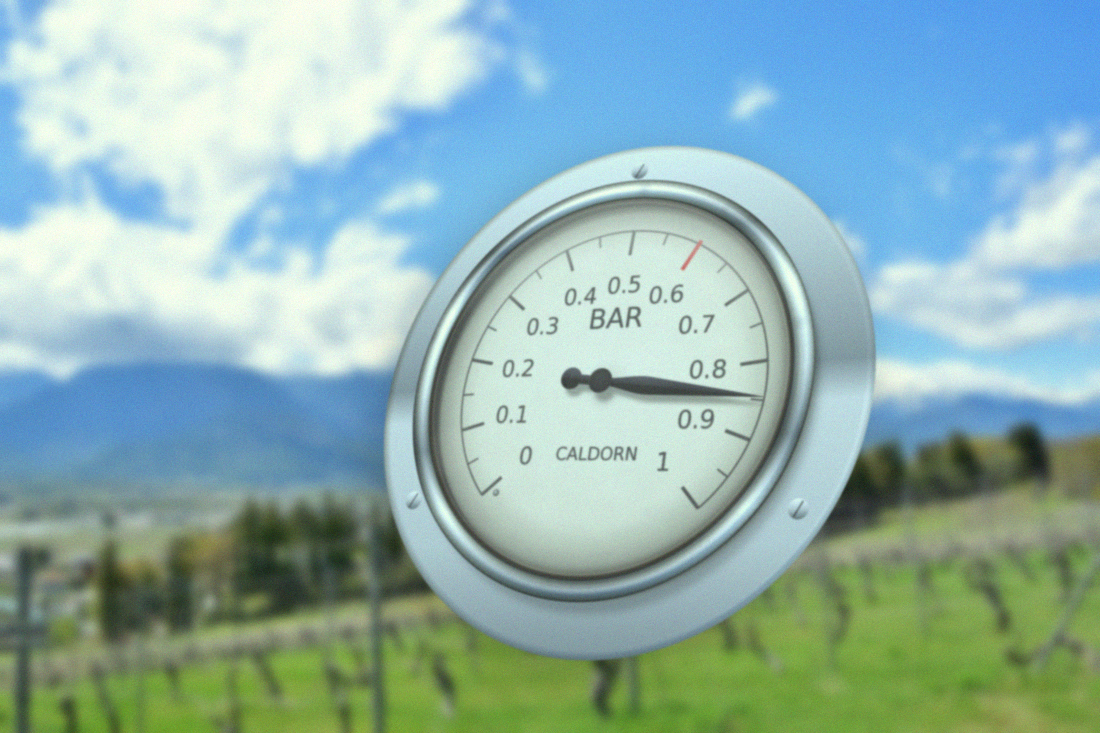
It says {"value": 0.85, "unit": "bar"}
